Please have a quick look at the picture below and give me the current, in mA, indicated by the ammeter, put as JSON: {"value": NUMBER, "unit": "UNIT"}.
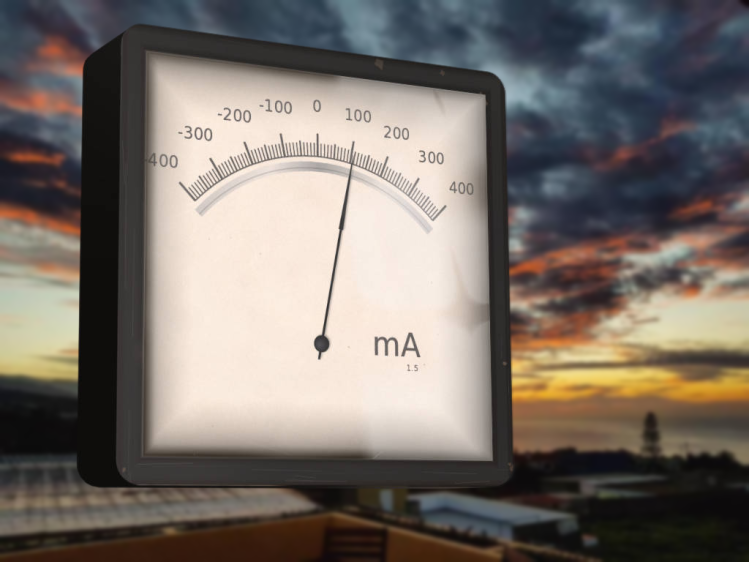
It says {"value": 100, "unit": "mA"}
